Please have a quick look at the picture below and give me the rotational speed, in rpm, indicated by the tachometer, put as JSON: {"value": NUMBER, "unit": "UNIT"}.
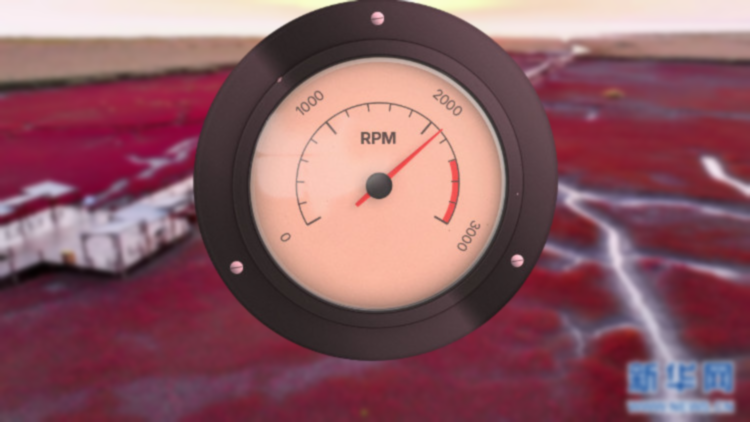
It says {"value": 2100, "unit": "rpm"}
